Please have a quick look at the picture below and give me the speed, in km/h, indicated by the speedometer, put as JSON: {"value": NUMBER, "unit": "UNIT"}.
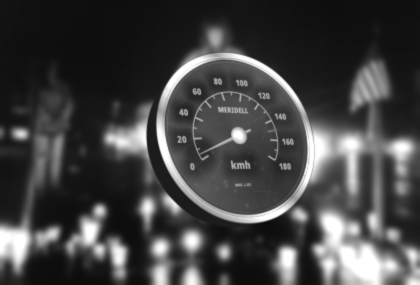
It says {"value": 5, "unit": "km/h"}
